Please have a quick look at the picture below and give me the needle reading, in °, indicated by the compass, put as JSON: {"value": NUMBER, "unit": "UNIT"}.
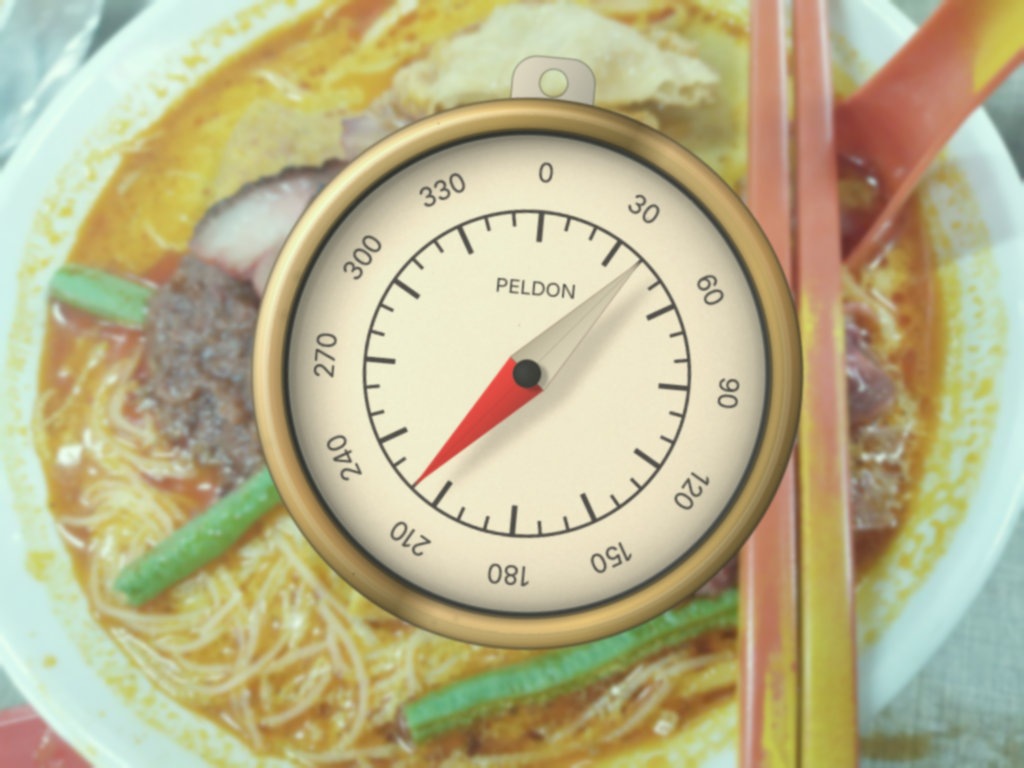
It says {"value": 220, "unit": "°"}
